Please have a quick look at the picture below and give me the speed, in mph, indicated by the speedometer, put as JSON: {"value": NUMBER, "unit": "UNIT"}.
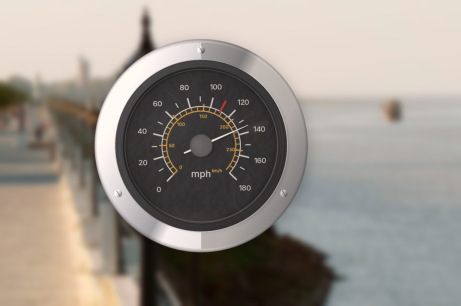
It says {"value": 135, "unit": "mph"}
